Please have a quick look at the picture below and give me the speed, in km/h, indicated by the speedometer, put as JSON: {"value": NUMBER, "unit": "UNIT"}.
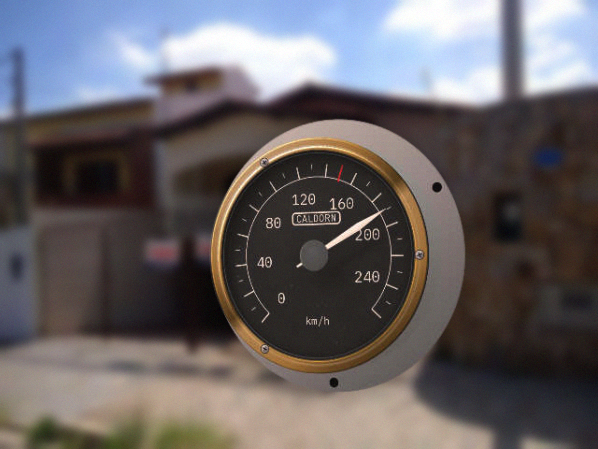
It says {"value": 190, "unit": "km/h"}
